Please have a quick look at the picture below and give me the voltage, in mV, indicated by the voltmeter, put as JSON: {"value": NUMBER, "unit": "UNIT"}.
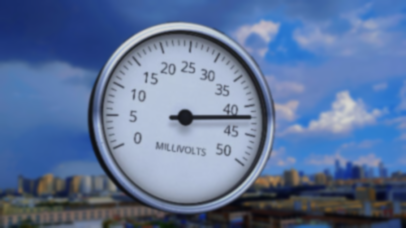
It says {"value": 42, "unit": "mV"}
